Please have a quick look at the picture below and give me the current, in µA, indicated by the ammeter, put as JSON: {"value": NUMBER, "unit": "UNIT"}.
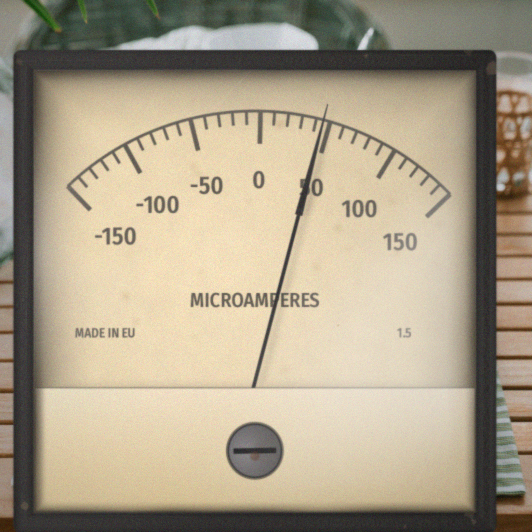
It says {"value": 45, "unit": "µA"}
